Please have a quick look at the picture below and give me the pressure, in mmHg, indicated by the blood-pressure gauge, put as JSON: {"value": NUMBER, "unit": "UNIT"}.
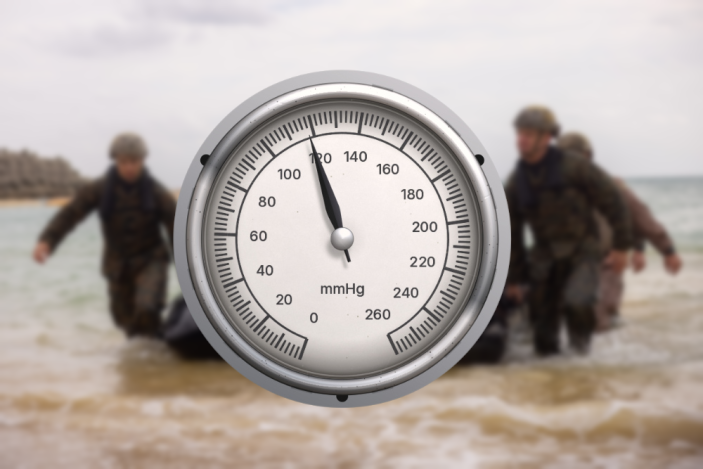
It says {"value": 118, "unit": "mmHg"}
